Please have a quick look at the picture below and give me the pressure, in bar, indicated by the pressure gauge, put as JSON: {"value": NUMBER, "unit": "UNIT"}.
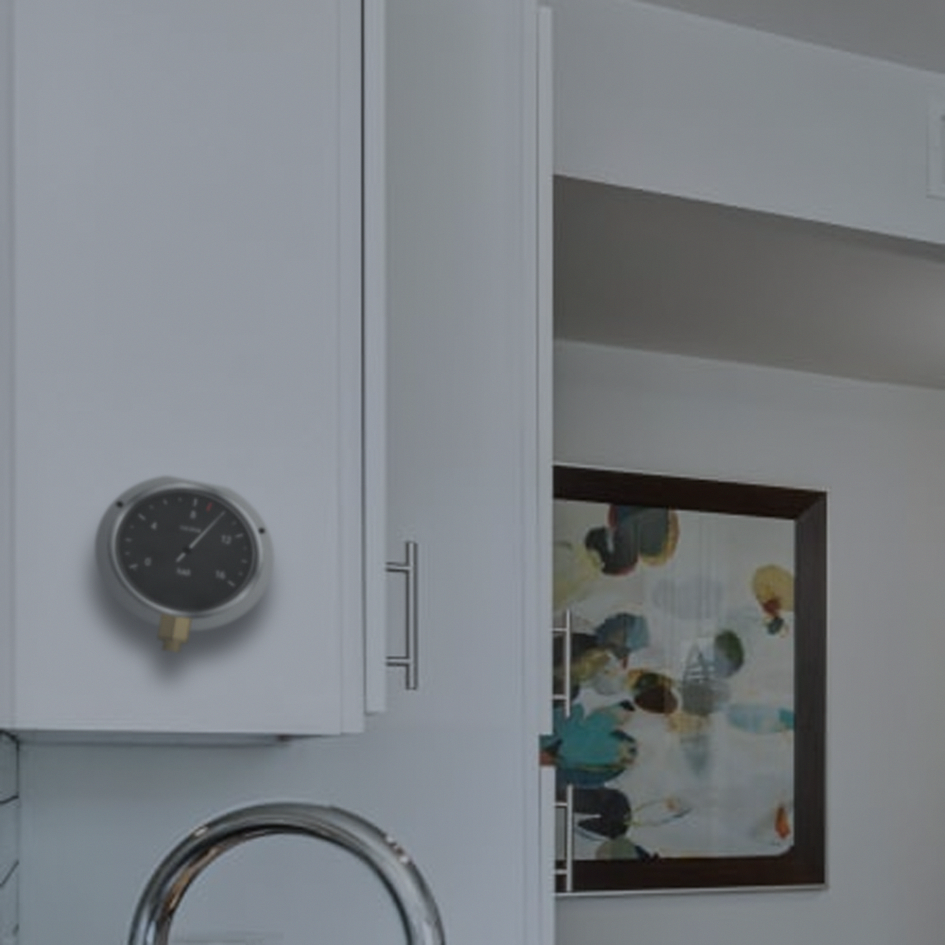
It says {"value": 10, "unit": "bar"}
